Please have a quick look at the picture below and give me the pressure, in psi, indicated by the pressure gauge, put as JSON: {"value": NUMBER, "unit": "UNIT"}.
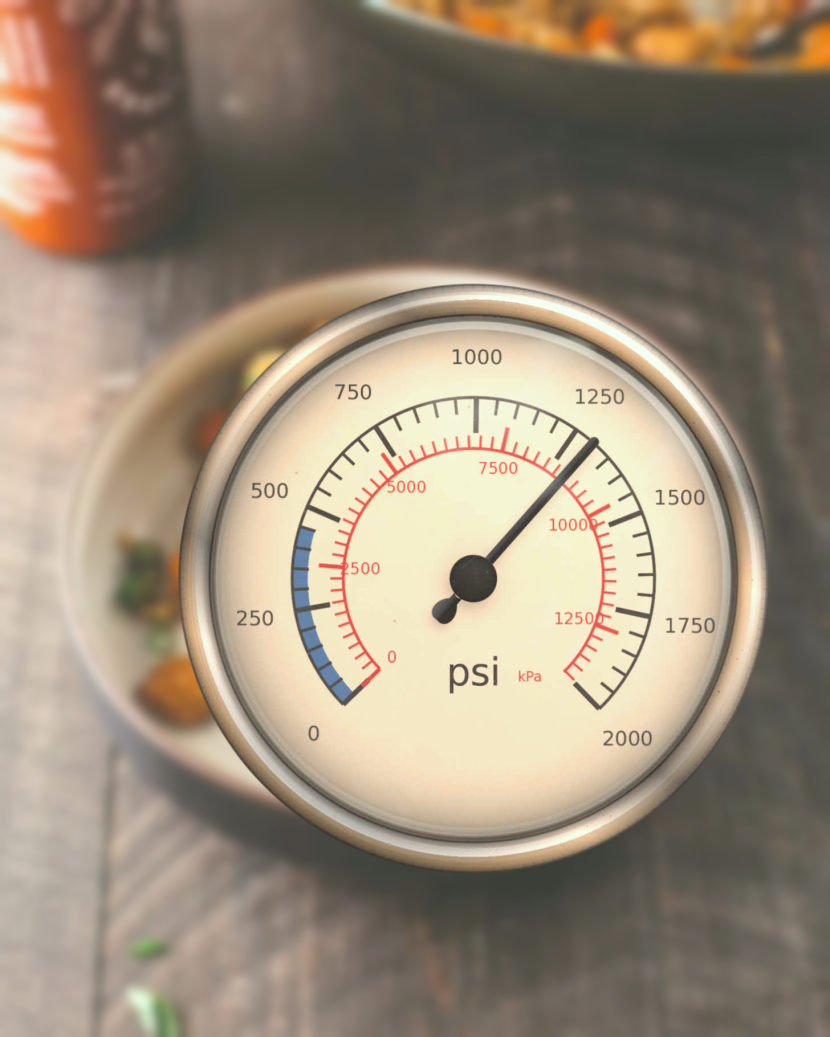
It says {"value": 1300, "unit": "psi"}
